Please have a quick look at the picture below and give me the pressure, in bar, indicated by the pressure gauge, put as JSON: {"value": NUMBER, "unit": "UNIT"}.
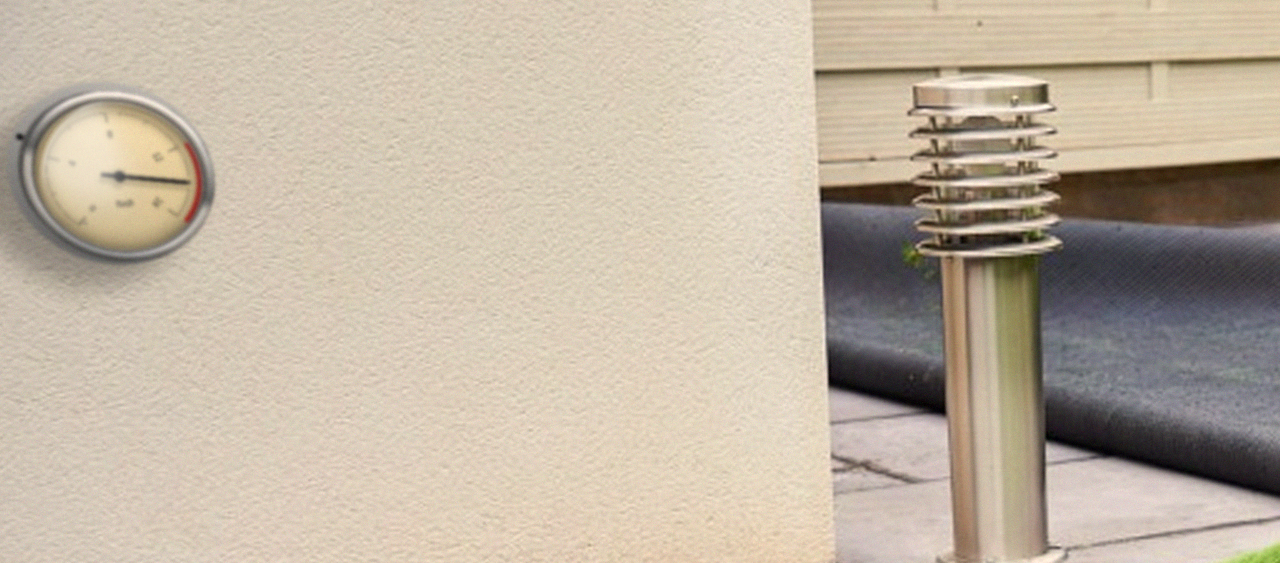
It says {"value": 14, "unit": "bar"}
